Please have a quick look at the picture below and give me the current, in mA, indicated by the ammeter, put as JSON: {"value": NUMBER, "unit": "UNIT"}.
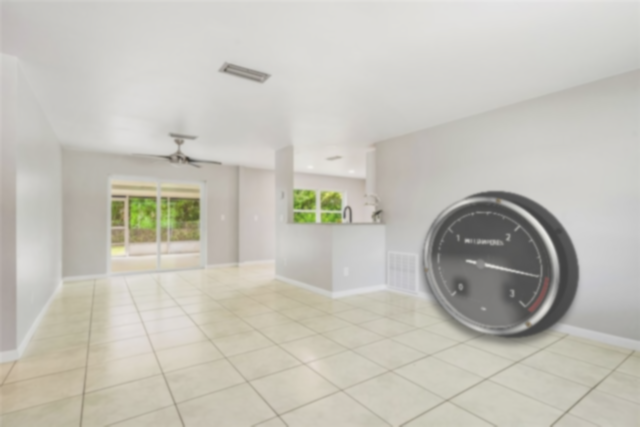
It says {"value": 2.6, "unit": "mA"}
